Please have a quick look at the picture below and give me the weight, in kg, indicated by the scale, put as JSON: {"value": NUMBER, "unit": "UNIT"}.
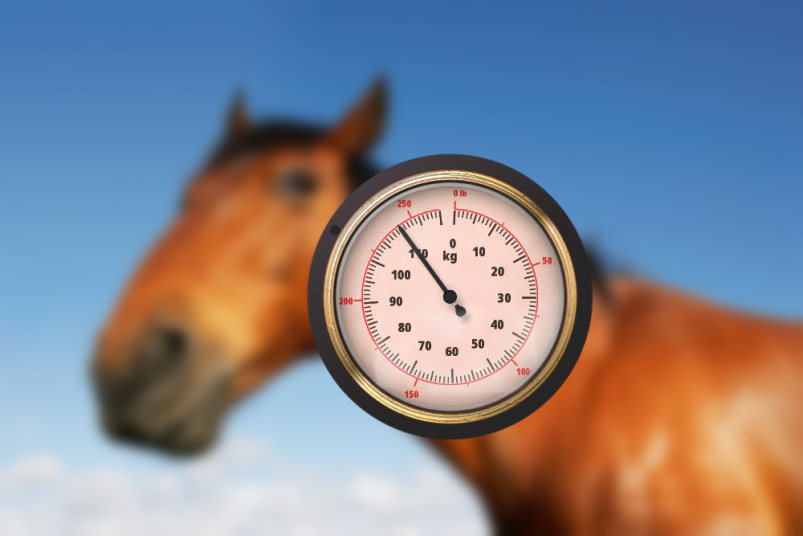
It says {"value": 110, "unit": "kg"}
